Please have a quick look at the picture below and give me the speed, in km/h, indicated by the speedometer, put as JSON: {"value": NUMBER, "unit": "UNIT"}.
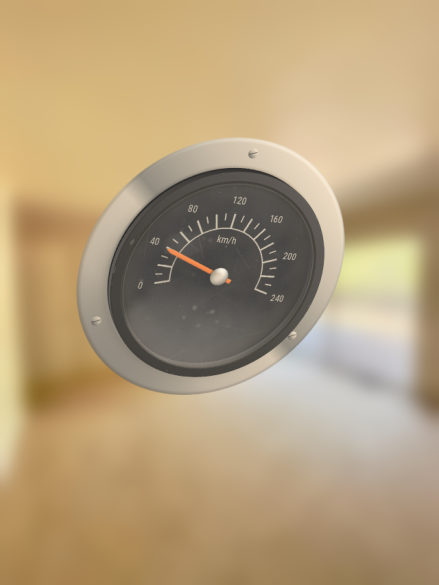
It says {"value": 40, "unit": "km/h"}
